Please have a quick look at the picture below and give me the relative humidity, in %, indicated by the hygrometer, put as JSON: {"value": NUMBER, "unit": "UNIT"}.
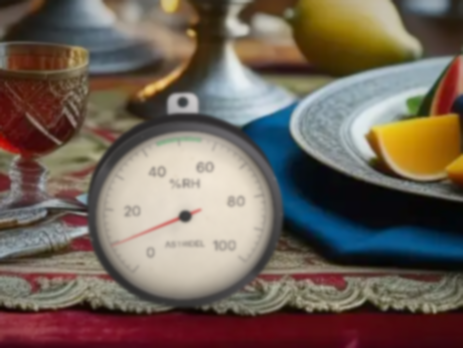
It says {"value": 10, "unit": "%"}
